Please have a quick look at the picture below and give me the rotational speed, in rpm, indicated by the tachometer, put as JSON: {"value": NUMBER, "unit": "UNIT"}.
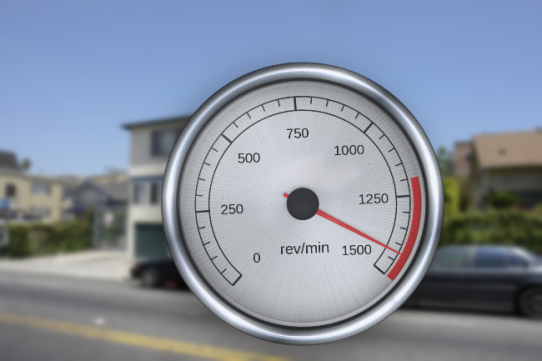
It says {"value": 1425, "unit": "rpm"}
